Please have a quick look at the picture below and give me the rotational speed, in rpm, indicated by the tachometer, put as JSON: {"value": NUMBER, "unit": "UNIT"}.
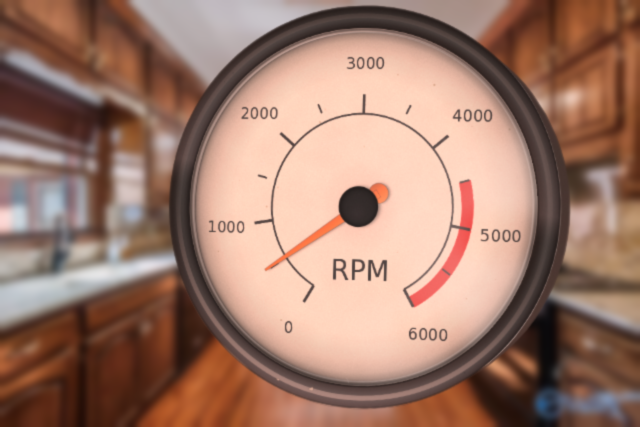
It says {"value": 500, "unit": "rpm"}
